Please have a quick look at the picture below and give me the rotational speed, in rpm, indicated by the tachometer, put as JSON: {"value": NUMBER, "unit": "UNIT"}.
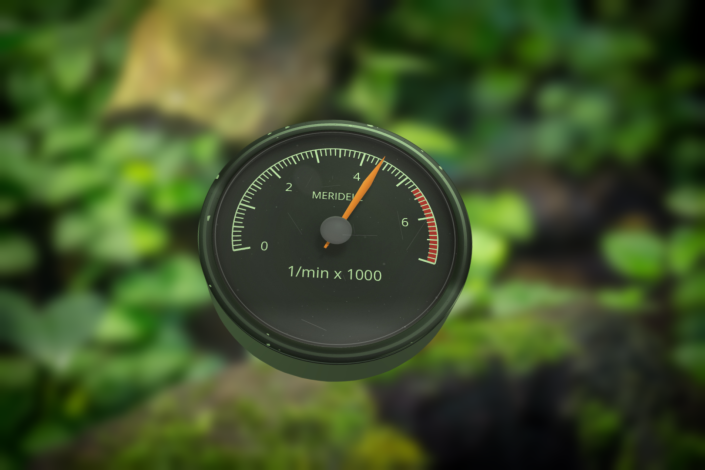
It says {"value": 4400, "unit": "rpm"}
